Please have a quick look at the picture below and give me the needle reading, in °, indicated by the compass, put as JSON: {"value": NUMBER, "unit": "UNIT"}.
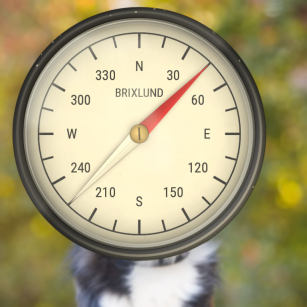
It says {"value": 45, "unit": "°"}
